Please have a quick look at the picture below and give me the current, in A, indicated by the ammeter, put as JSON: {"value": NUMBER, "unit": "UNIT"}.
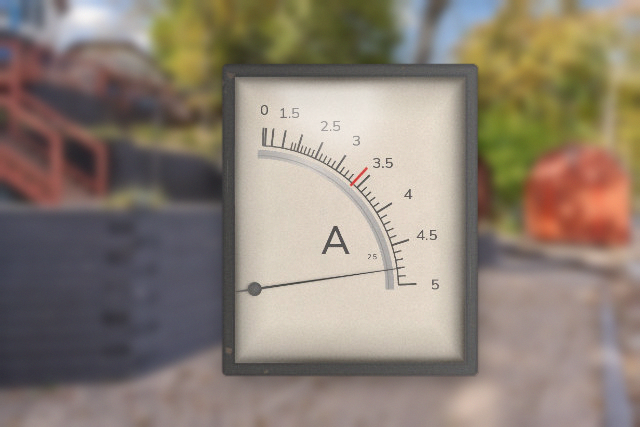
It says {"value": 4.8, "unit": "A"}
